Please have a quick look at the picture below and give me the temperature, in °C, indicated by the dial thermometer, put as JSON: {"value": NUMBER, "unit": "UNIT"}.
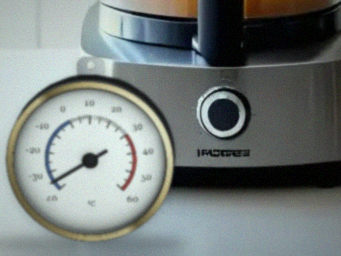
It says {"value": -35, "unit": "°C"}
